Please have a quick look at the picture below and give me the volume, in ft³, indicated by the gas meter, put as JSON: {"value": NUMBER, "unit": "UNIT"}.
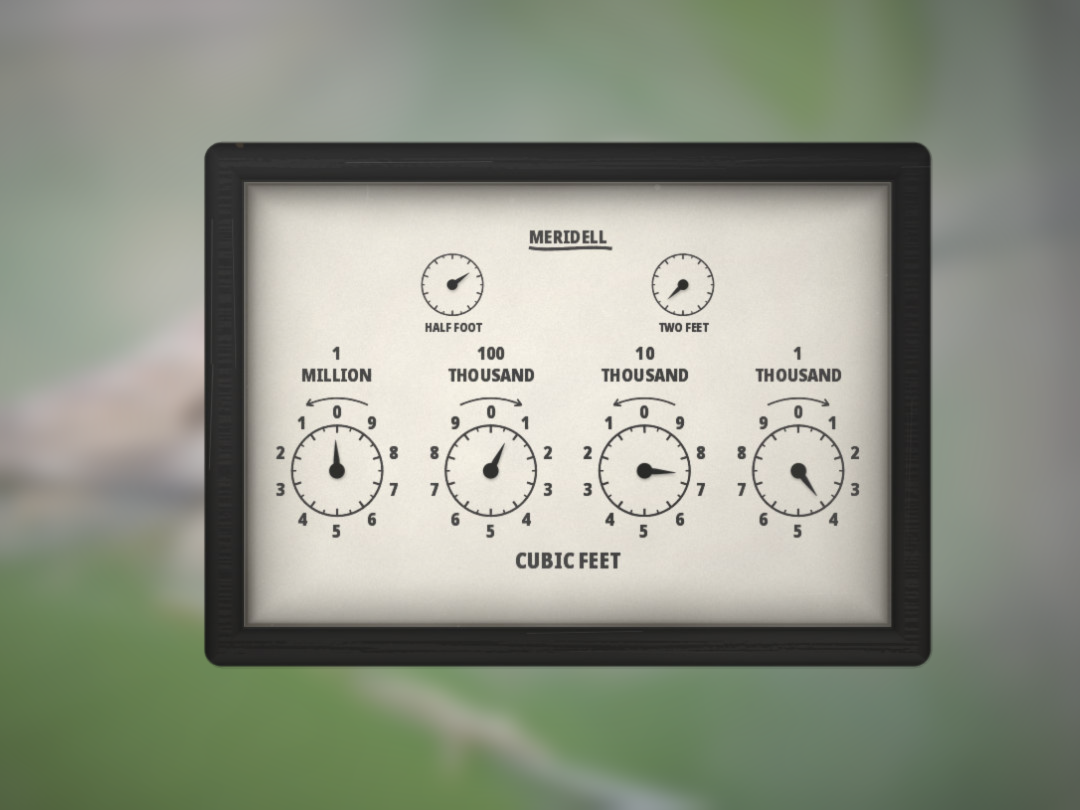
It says {"value": 7400, "unit": "ft³"}
